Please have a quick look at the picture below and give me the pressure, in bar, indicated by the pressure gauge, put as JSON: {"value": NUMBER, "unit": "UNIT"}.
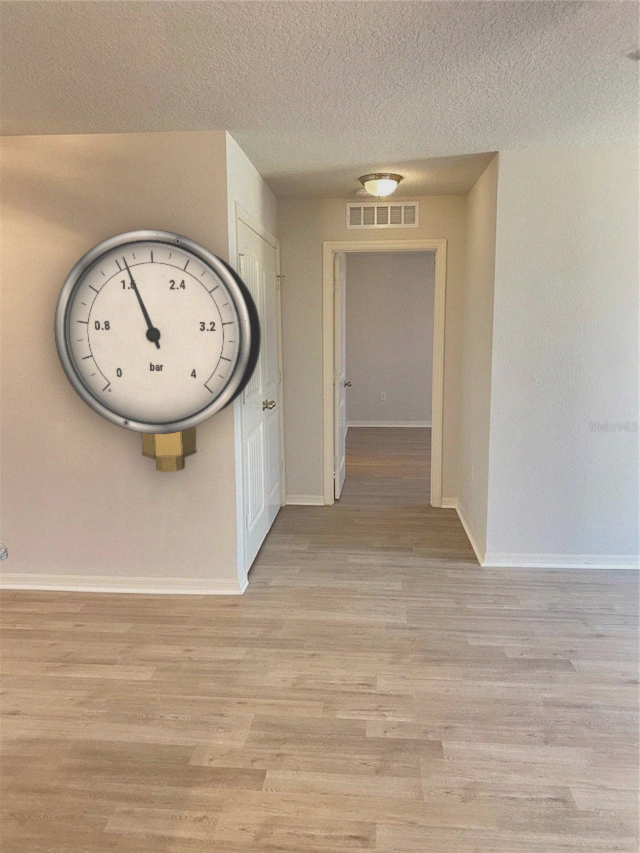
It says {"value": 1.7, "unit": "bar"}
